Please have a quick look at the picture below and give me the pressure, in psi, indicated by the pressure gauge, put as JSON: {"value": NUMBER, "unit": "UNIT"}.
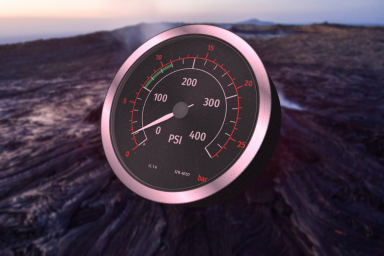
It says {"value": 20, "unit": "psi"}
